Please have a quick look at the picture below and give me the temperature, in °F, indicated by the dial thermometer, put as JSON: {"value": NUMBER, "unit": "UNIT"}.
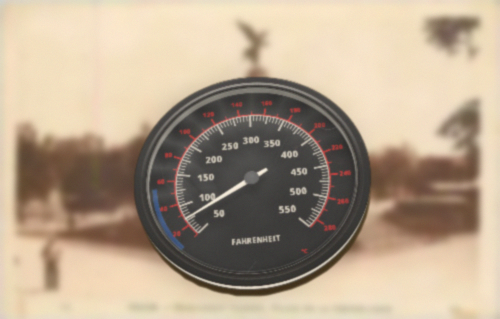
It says {"value": 75, "unit": "°F"}
